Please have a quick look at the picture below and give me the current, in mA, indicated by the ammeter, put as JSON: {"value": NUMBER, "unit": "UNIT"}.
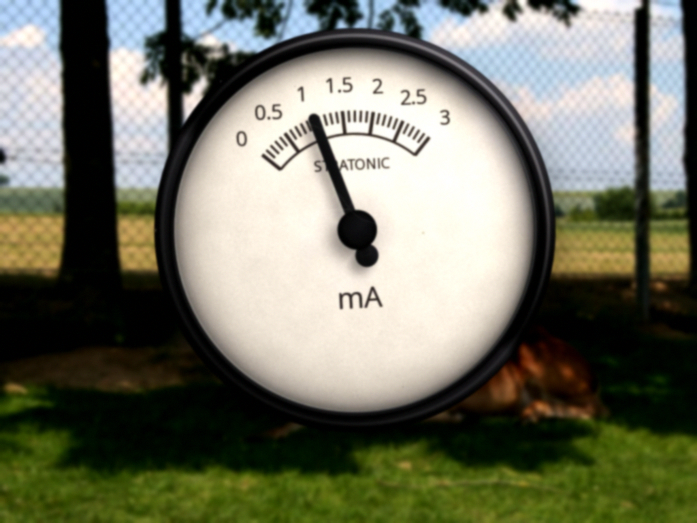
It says {"value": 1, "unit": "mA"}
